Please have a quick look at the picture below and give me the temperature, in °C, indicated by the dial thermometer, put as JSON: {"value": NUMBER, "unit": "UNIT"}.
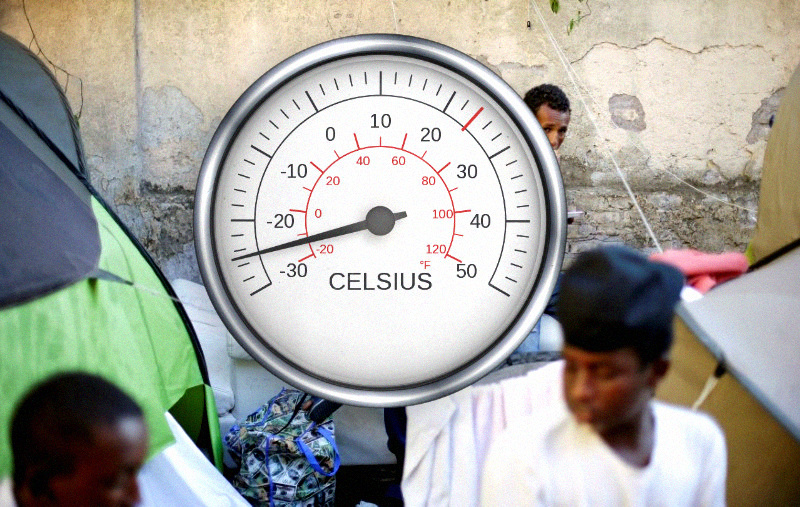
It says {"value": -25, "unit": "°C"}
